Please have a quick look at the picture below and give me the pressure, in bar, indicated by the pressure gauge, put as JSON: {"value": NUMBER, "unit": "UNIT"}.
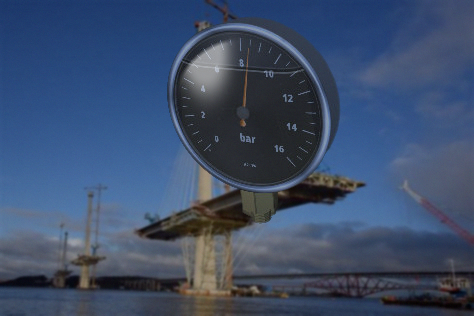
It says {"value": 8.5, "unit": "bar"}
